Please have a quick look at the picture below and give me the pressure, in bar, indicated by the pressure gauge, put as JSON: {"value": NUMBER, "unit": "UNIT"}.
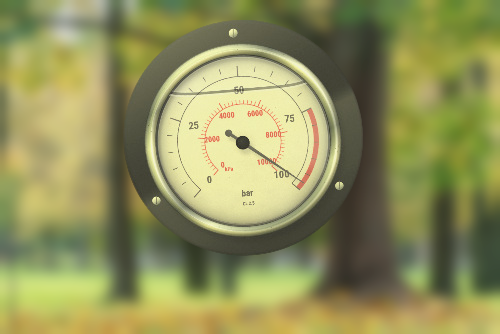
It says {"value": 97.5, "unit": "bar"}
